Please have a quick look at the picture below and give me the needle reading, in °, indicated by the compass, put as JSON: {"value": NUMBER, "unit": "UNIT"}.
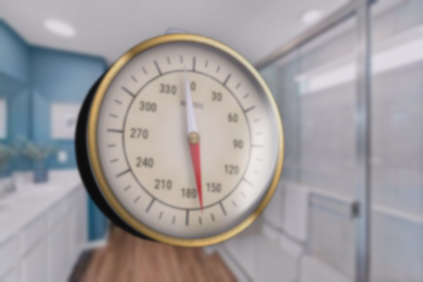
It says {"value": 170, "unit": "°"}
